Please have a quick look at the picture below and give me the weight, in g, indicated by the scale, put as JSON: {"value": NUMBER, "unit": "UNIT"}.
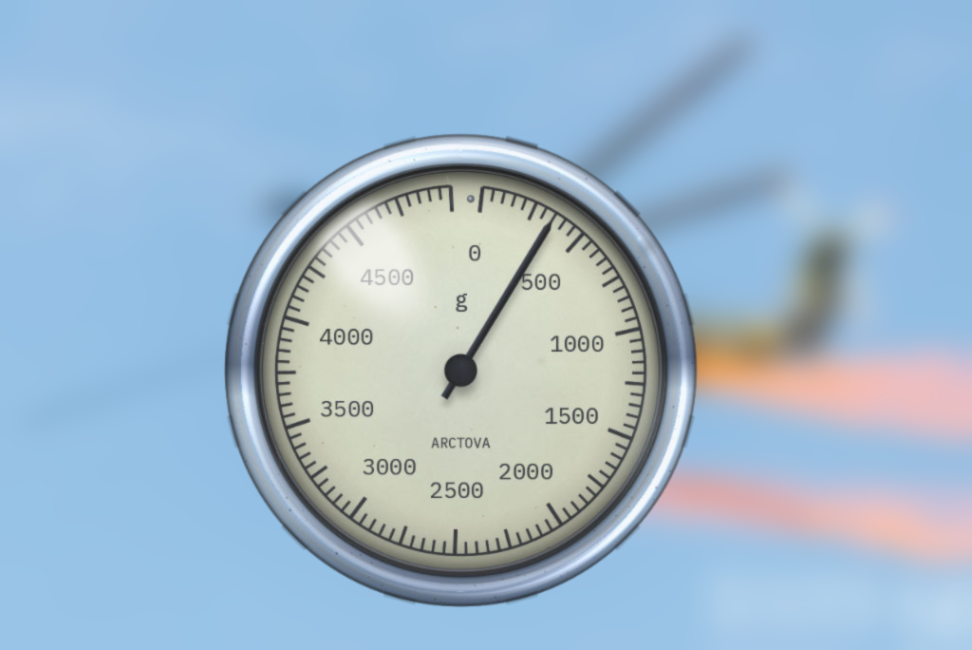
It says {"value": 350, "unit": "g"}
